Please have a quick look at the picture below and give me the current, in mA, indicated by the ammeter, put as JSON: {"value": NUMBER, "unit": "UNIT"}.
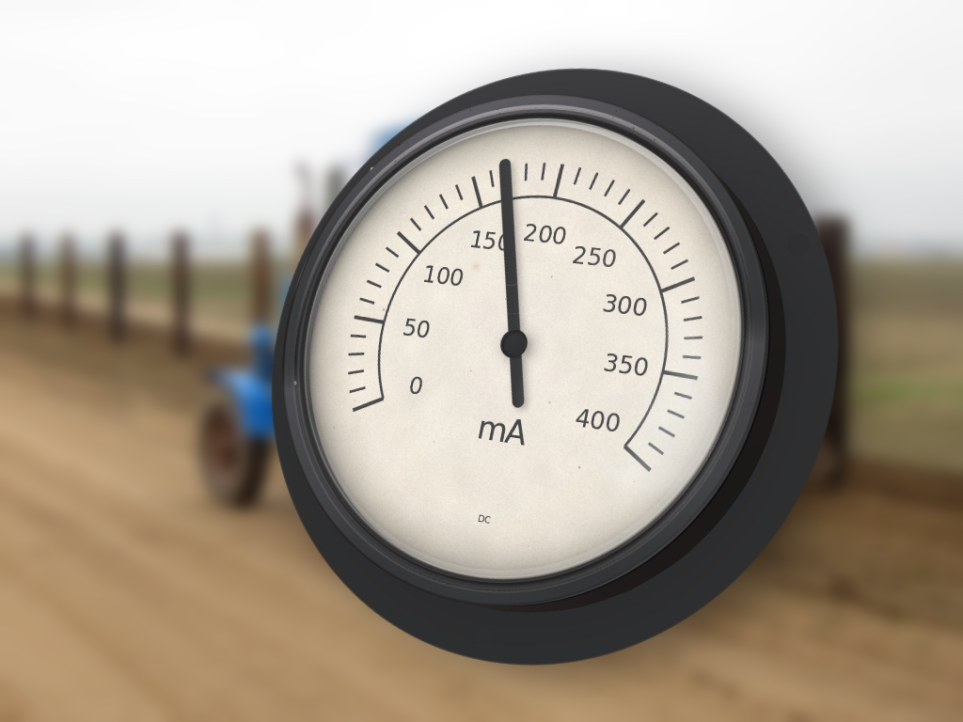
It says {"value": 170, "unit": "mA"}
